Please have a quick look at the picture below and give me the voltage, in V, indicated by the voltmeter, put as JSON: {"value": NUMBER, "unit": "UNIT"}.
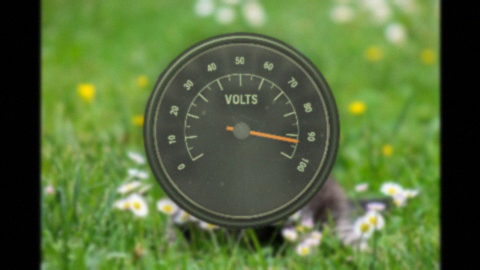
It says {"value": 92.5, "unit": "V"}
